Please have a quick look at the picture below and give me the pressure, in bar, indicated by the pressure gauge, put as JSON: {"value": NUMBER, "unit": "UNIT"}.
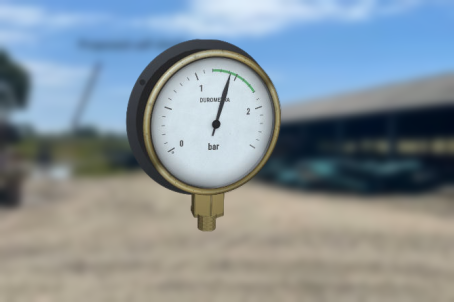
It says {"value": 1.4, "unit": "bar"}
